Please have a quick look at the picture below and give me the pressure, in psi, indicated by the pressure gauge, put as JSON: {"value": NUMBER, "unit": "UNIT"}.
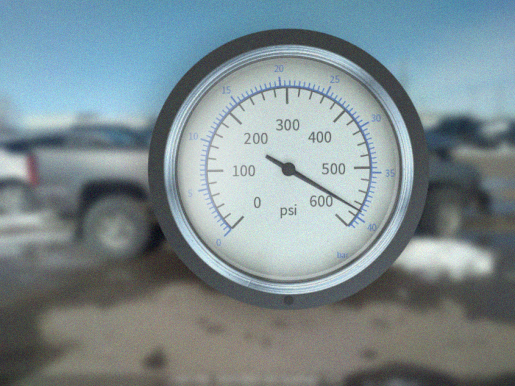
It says {"value": 570, "unit": "psi"}
